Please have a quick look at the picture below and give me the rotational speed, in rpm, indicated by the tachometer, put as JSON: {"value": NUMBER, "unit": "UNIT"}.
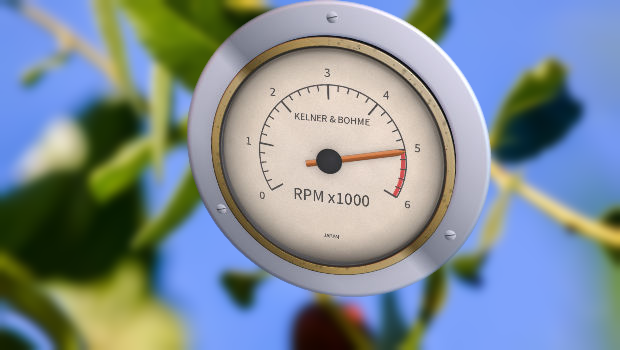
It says {"value": 5000, "unit": "rpm"}
